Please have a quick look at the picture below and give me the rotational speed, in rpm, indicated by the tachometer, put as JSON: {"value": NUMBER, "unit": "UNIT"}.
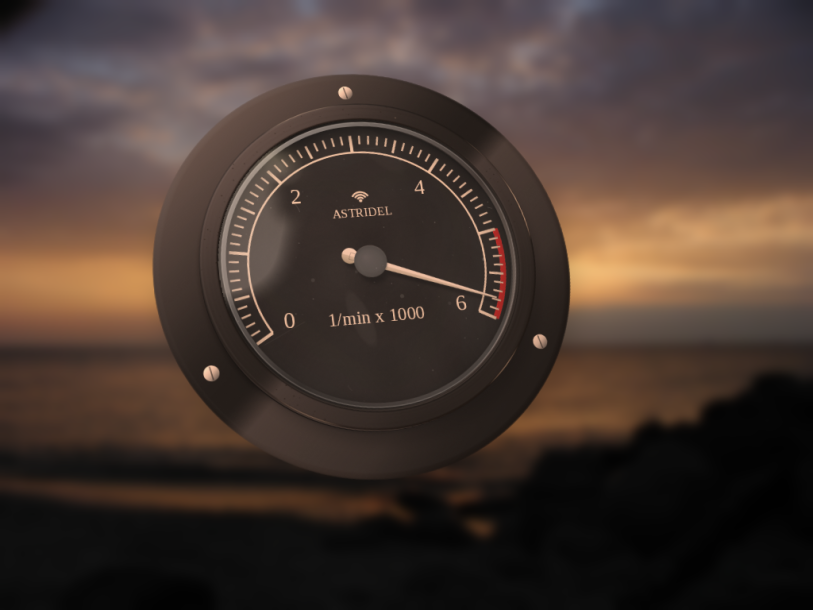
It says {"value": 5800, "unit": "rpm"}
